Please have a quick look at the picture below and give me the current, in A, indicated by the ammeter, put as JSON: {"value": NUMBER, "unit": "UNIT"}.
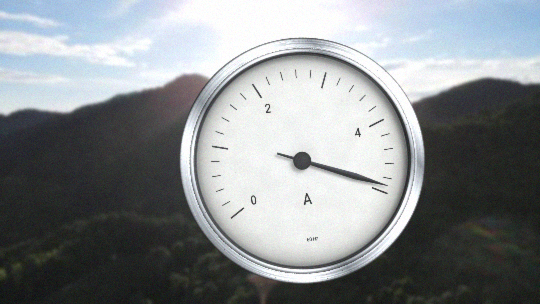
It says {"value": 4.9, "unit": "A"}
